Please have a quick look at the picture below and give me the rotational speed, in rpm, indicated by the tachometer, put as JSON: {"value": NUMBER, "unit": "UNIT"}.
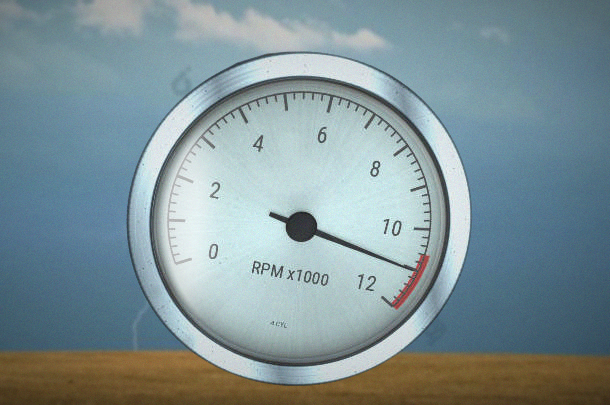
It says {"value": 11000, "unit": "rpm"}
